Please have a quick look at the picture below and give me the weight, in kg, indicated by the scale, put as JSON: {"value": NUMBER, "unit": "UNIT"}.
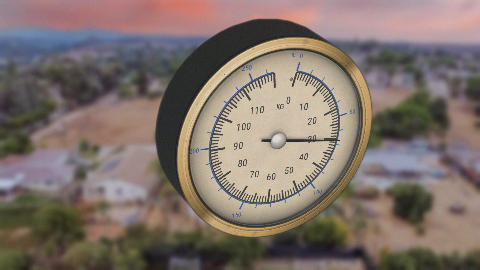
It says {"value": 30, "unit": "kg"}
